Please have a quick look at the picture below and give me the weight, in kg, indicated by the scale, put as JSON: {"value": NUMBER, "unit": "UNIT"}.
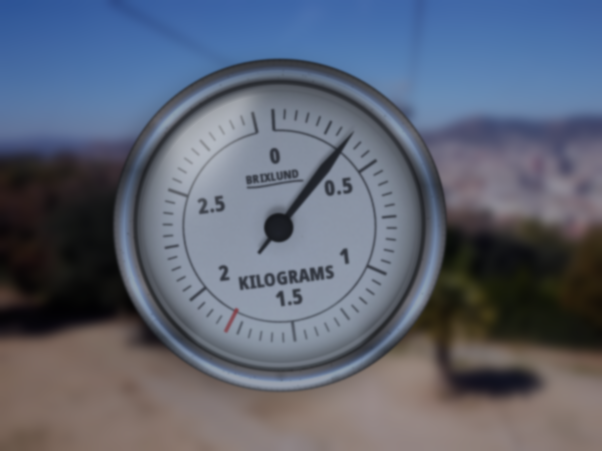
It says {"value": 0.35, "unit": "kg"}
